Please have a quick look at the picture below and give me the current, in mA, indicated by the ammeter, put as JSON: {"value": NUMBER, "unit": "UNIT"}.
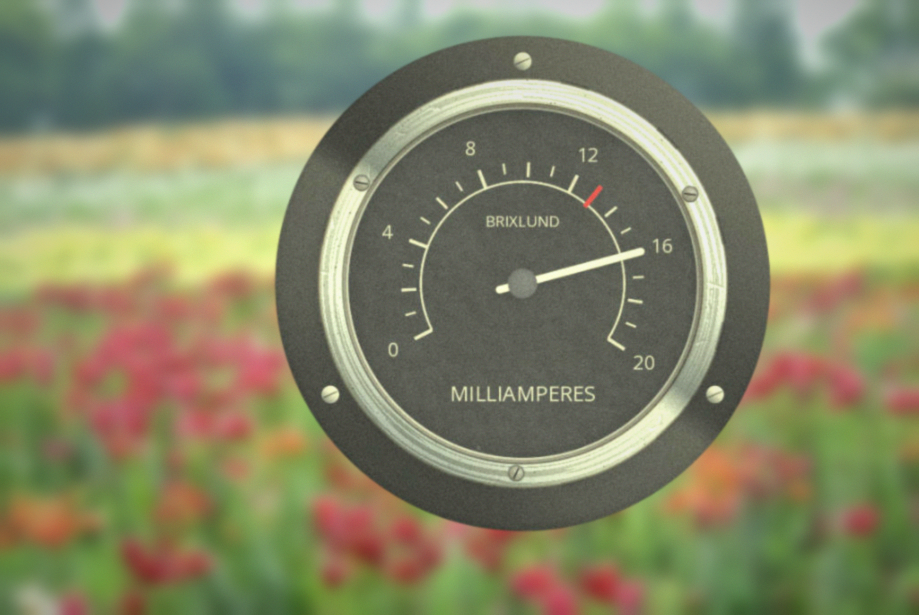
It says {"value": 16, "unit": "mA"}
